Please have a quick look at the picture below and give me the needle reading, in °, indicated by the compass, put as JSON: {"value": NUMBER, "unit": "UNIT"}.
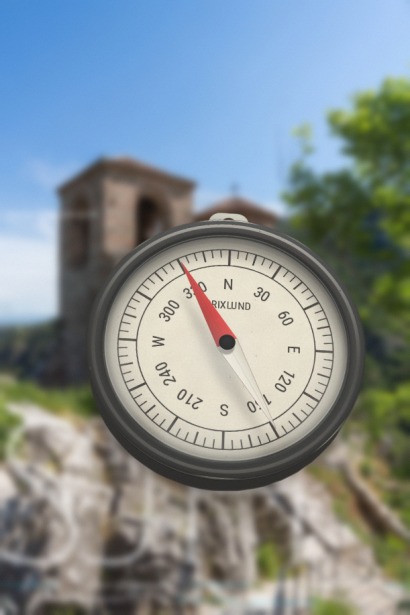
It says {"value": 330, "unit": "°"}
